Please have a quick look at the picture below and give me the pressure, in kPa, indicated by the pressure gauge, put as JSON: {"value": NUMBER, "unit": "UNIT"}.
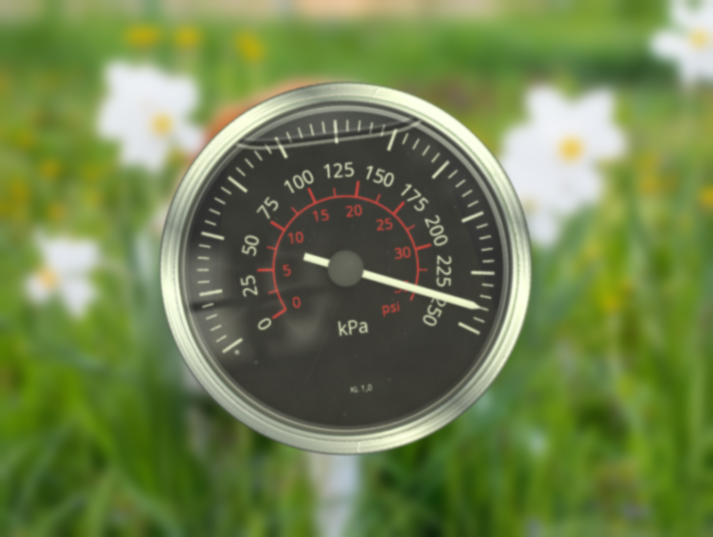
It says {"value": 240, "unit": "kPa"}
